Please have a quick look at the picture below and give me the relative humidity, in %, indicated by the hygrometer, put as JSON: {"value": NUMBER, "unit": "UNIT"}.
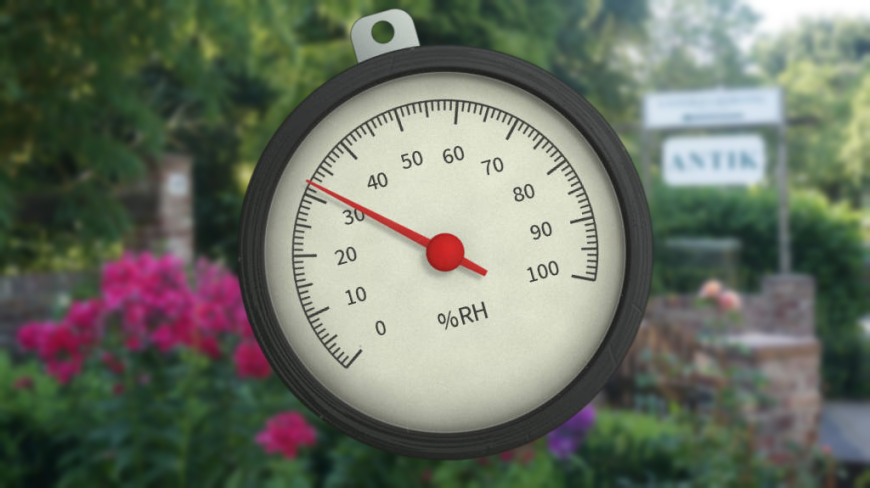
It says {"value": 32, "unit": "%"}
